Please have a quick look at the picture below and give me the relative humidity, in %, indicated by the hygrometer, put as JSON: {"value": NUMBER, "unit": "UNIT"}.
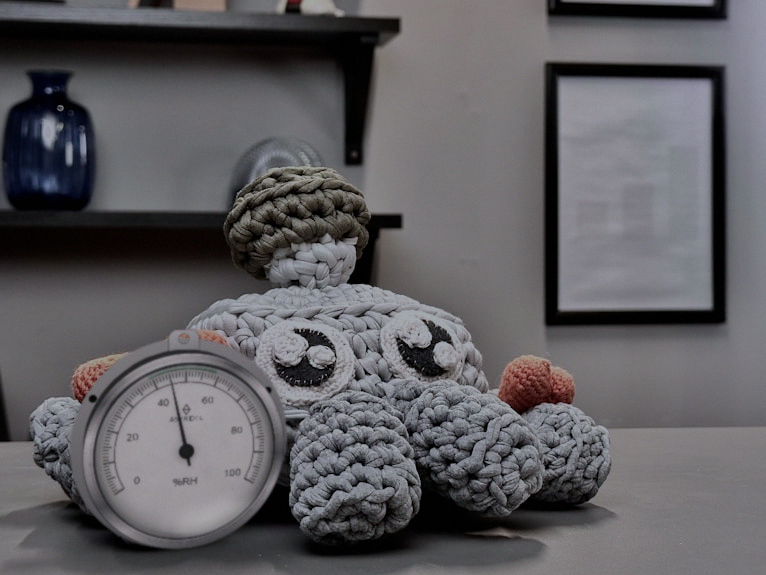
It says {"value": 45, "unit": "%"}
